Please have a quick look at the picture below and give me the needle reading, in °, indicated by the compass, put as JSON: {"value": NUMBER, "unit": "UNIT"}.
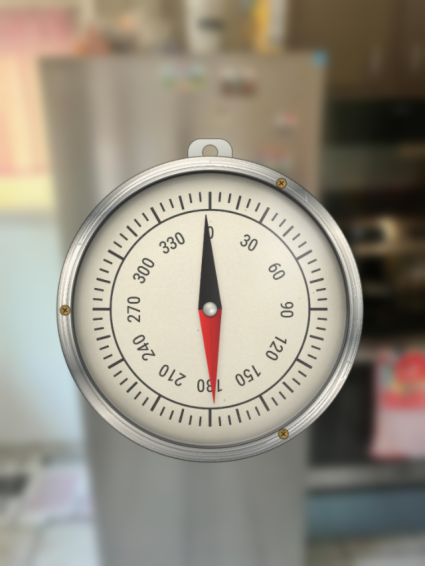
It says {"value": 177.5, "unit": "°"}
